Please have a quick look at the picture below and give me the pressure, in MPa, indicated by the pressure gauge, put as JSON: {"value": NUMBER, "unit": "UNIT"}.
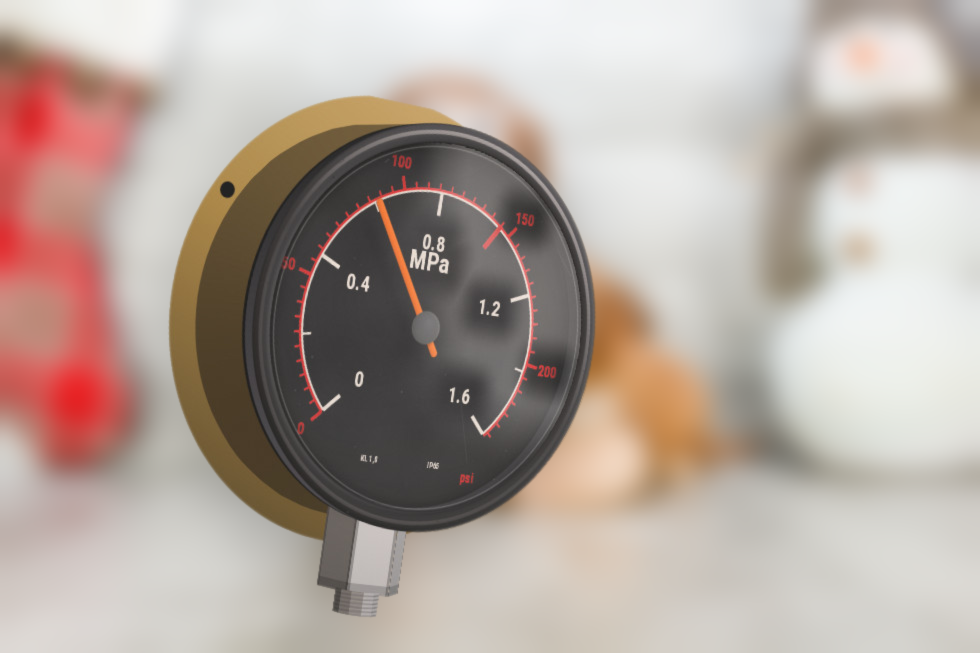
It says {"value": 0.6, "unit": "MPa"}
